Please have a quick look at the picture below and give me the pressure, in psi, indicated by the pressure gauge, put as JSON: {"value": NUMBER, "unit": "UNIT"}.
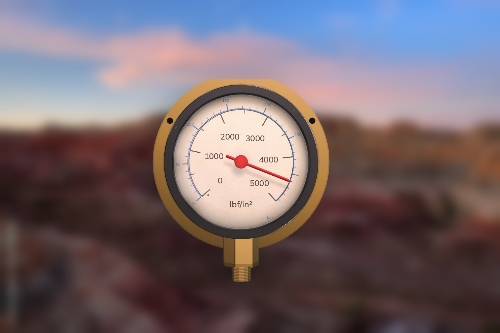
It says {"value": 4500, "unit": "psi"}
